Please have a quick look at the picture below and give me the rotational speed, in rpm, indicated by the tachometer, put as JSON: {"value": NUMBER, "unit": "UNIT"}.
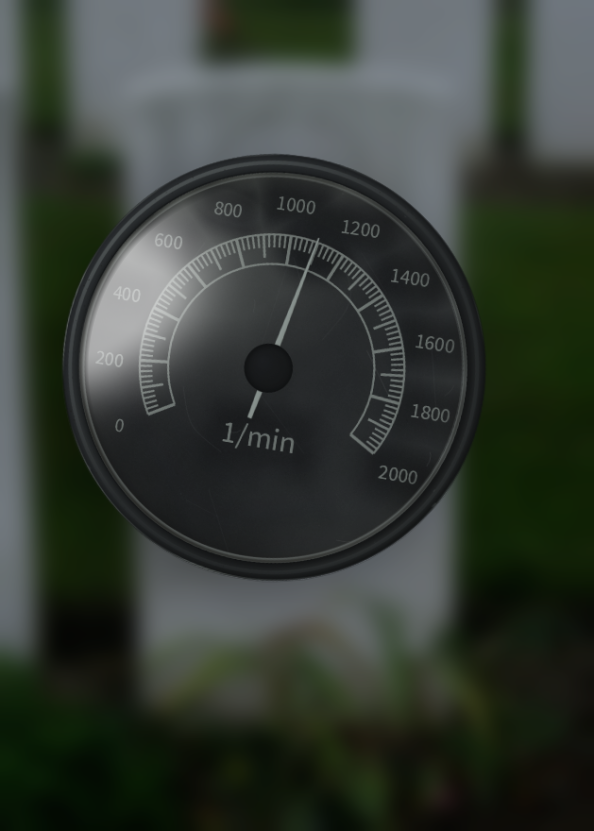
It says {"value": 1100, "unit": "rpm"}
